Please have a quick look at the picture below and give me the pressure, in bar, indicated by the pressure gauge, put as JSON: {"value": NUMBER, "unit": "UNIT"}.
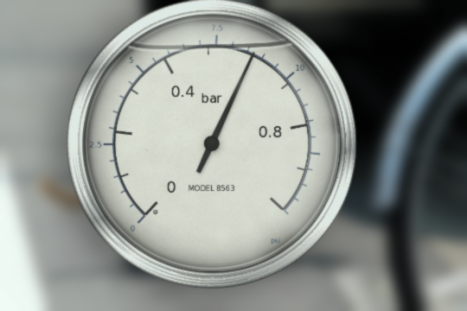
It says {"value": 0.6, "unit": "bar"}
